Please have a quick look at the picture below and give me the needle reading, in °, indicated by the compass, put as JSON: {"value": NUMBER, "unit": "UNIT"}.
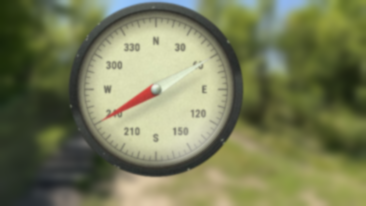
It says {"value": 240, "unit": "°"}
